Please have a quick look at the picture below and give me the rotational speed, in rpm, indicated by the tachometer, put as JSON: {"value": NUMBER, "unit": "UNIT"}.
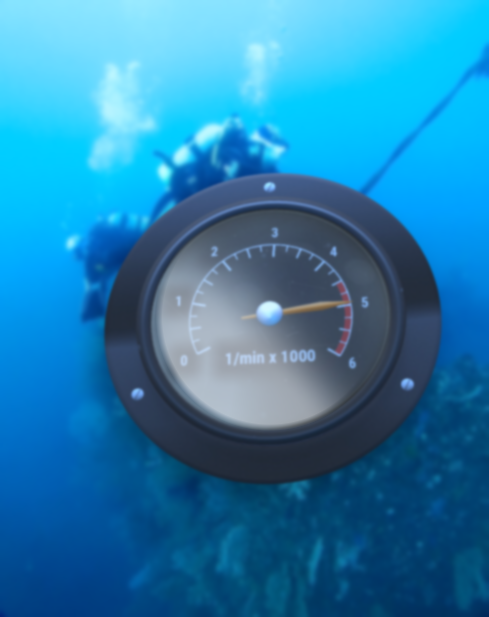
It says {"value": 5000, "unit": "rpm"}
